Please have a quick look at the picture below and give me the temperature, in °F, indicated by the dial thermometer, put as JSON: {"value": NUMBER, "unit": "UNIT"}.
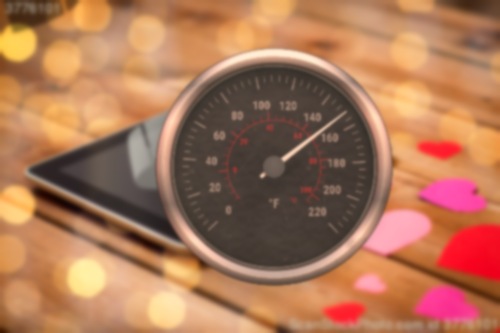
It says {"value": 152, "unit": "°F"}
